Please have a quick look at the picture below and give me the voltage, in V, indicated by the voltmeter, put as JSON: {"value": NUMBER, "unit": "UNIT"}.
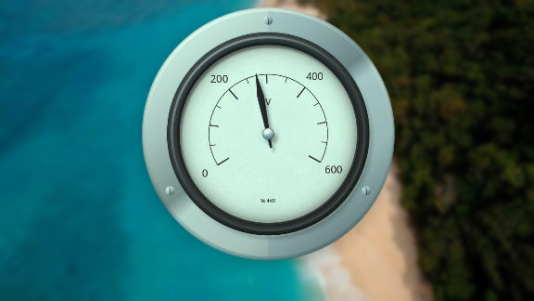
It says {"value": 275, "unit": "V"}
